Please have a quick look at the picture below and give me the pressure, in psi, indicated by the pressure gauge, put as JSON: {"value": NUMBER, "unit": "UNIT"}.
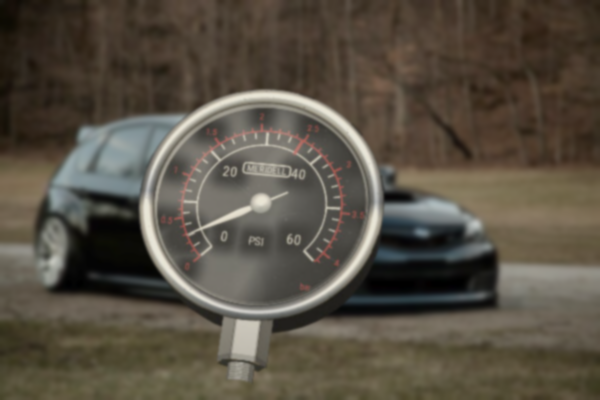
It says {"value": 4, "unit": "psi"}
